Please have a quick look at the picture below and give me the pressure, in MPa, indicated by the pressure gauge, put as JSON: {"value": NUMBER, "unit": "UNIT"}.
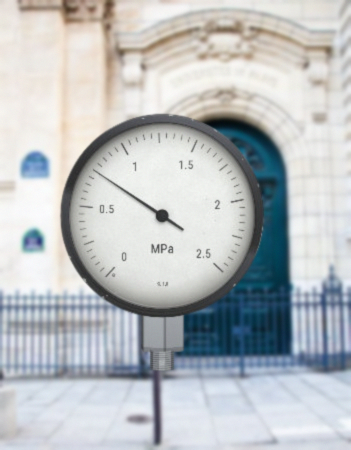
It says {"value": 0.75, "unit": "MPa"}
